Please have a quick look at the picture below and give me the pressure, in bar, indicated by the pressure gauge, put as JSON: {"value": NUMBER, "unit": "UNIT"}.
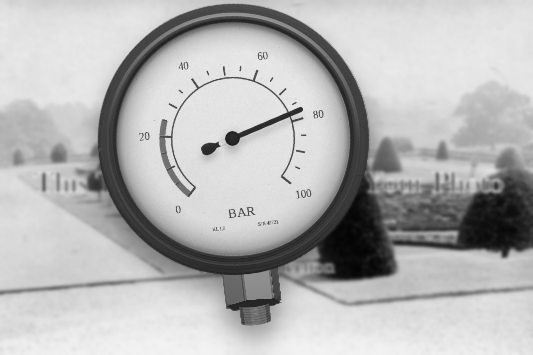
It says {"value": 77.5, "unit": "bar"}
